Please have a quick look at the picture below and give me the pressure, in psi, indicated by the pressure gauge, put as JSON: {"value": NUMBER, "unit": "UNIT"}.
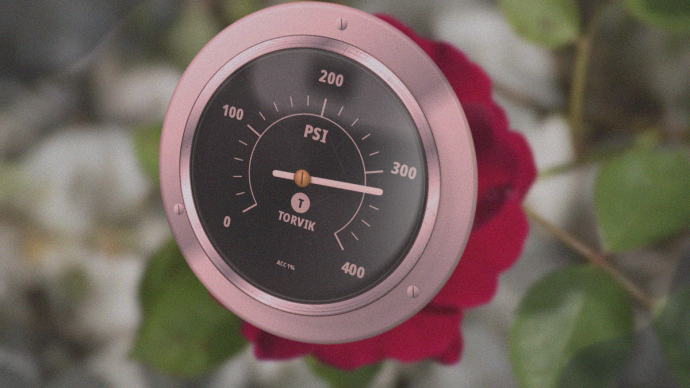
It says {"value": 320, "unit": "psi"}
